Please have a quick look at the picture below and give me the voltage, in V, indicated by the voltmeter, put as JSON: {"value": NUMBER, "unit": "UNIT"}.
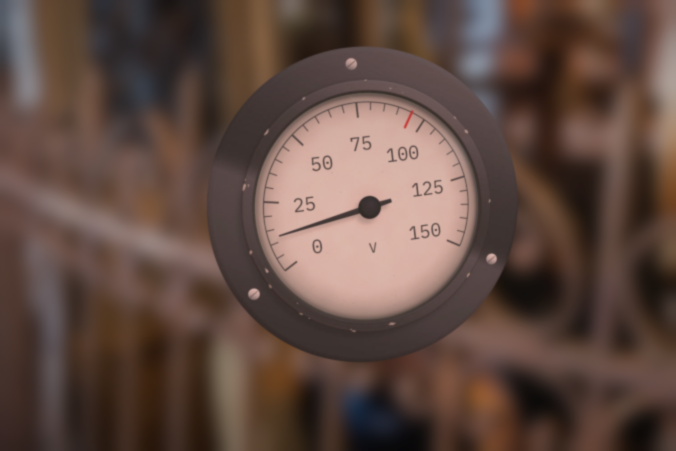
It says {"value": 12.5, "unit": "V"}
